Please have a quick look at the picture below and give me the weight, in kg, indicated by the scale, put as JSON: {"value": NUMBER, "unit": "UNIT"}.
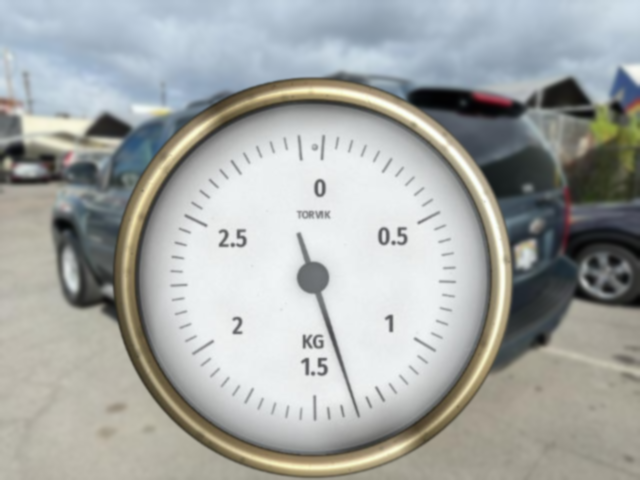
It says {"value": 1.35, "unit": "kg"}
